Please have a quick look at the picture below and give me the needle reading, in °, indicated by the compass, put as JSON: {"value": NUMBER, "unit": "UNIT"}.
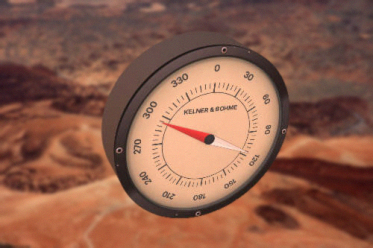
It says {"value": 295, "unit": "°"}
